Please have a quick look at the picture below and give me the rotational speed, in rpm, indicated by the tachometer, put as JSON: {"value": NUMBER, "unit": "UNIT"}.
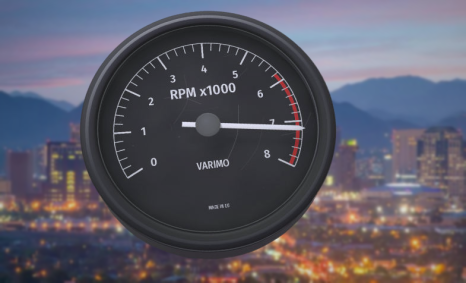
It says {"value": 7200, "unit": "rpm"}
